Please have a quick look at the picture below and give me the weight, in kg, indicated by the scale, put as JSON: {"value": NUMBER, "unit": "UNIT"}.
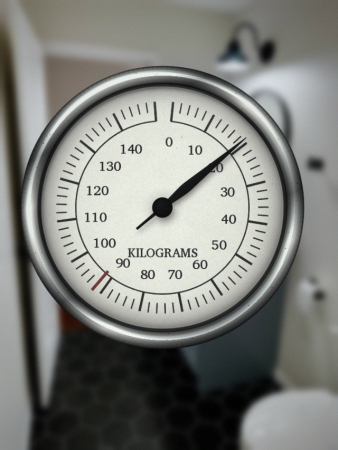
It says {"value": 19, "unit": "kg"}
